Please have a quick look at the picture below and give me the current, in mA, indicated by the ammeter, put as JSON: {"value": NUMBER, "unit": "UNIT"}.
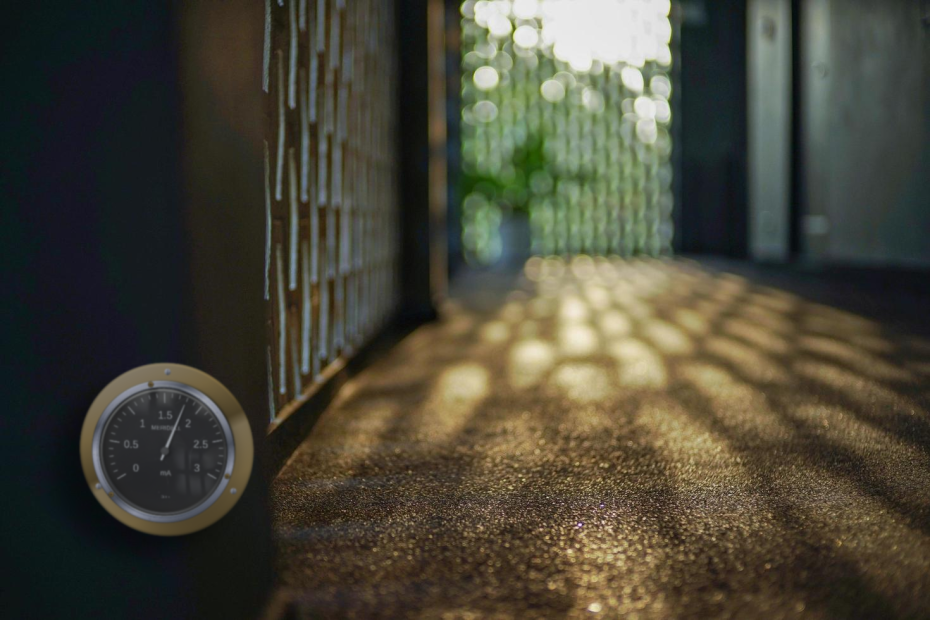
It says {"value": 1.8, "unit": "mA"}
